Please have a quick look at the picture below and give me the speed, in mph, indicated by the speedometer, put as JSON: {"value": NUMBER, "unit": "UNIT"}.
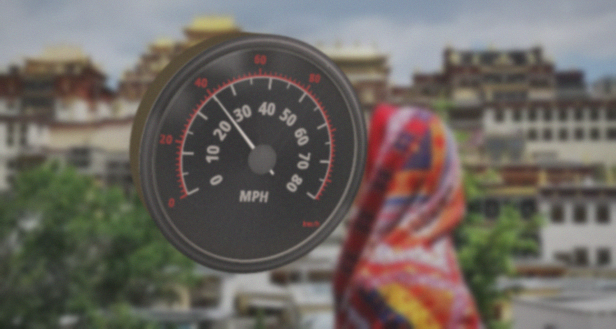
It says {"value": 25, "unit": "mph"}
